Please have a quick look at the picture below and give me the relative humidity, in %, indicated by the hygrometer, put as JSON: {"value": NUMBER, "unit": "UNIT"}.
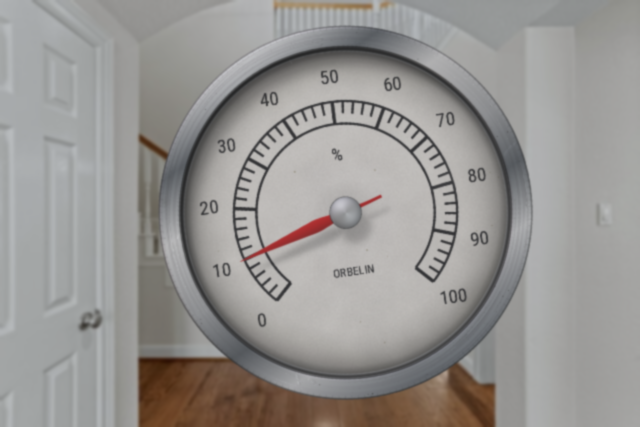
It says {"value": 10, "unit": "%"}
